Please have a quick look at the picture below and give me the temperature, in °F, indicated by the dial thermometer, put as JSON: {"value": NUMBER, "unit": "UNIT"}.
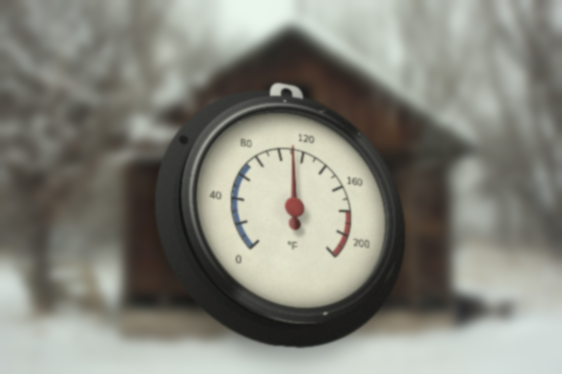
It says {"value": 110, "unit": "°F"}
